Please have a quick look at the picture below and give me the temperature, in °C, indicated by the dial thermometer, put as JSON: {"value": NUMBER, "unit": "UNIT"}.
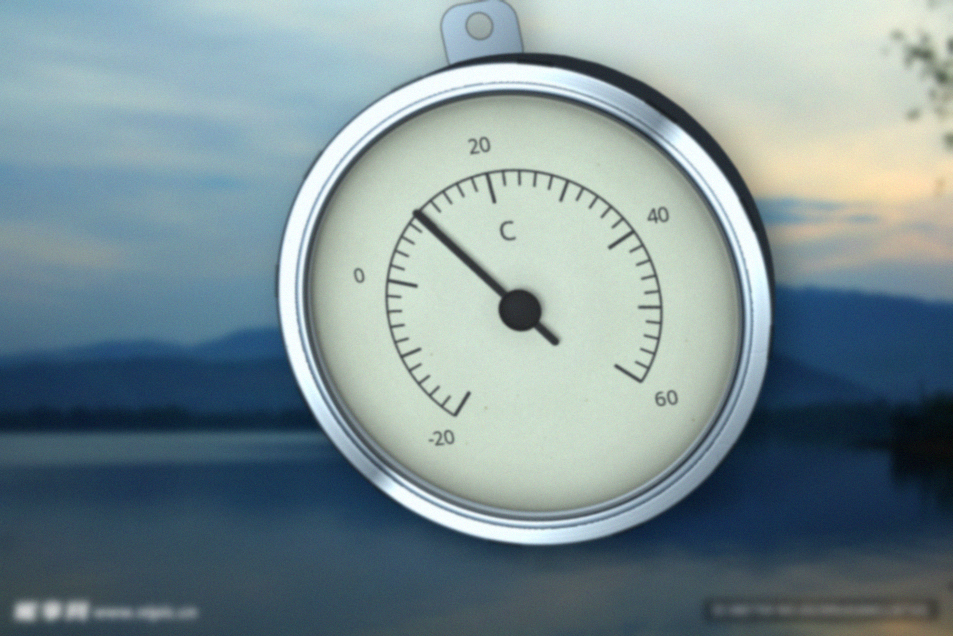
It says {"value": 10, "unit": "°C"}
